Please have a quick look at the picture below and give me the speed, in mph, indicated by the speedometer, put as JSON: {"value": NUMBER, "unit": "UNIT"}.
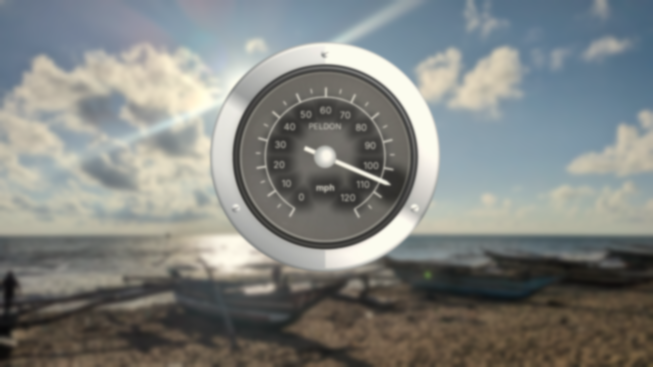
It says {"value": 105, "unit": "mph"}
